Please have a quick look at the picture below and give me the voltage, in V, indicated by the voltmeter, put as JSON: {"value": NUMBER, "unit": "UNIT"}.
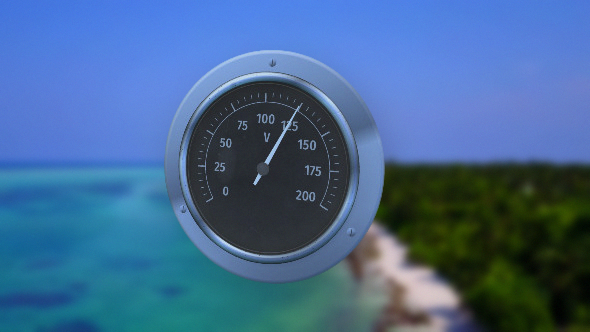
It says {"value": 125, "unit": "V"}
